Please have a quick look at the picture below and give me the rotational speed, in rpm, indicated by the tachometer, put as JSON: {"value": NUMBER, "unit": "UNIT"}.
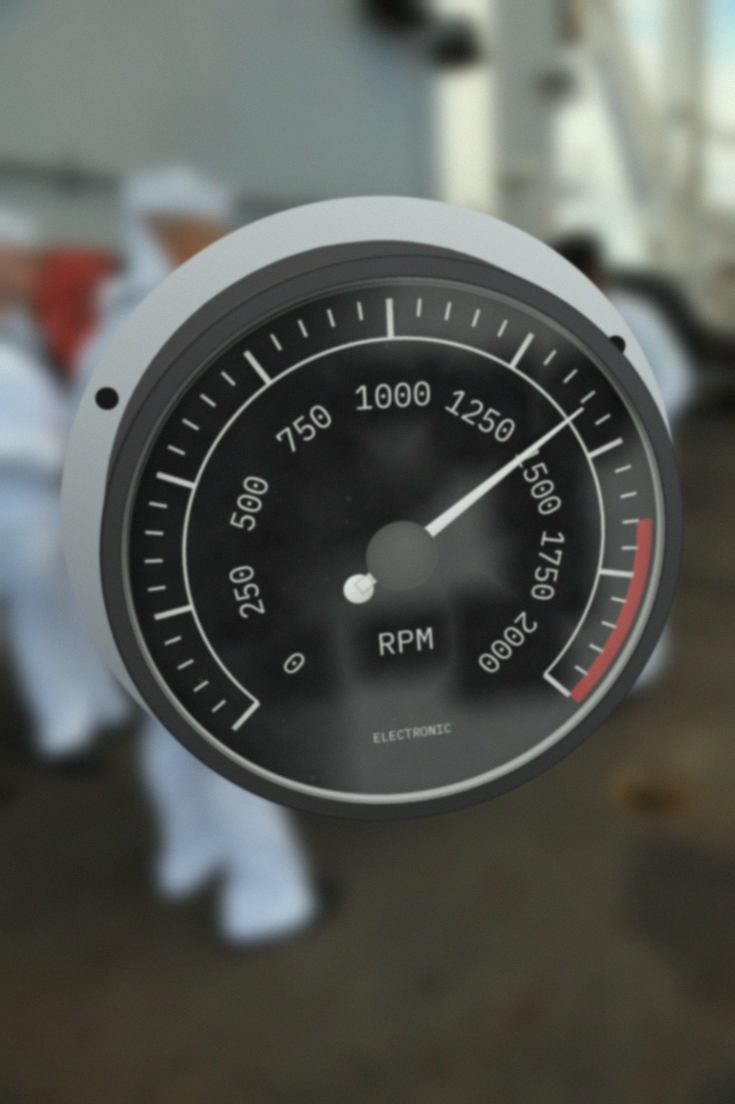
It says {"value": 1400, "unit": "rpm"}
